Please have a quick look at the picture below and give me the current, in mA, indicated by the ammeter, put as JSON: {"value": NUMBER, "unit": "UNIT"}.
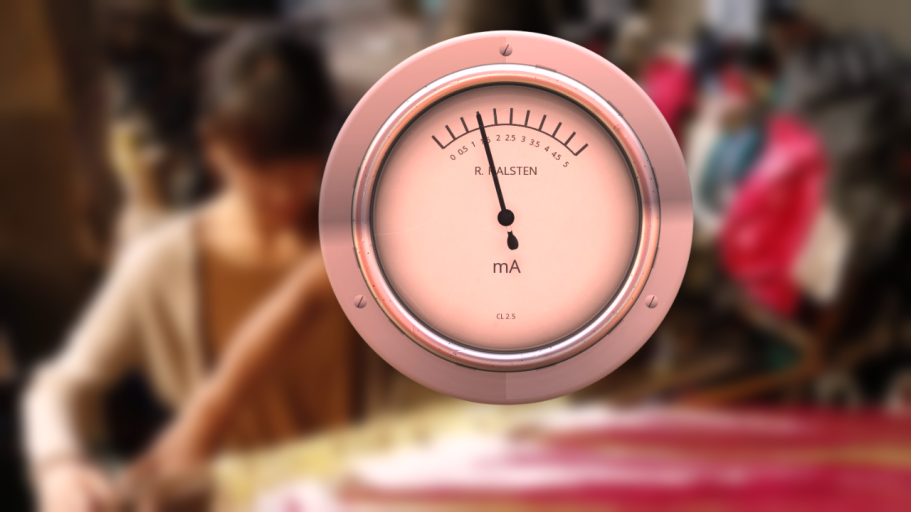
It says {"value": 1.5, "unit": "mA"}
